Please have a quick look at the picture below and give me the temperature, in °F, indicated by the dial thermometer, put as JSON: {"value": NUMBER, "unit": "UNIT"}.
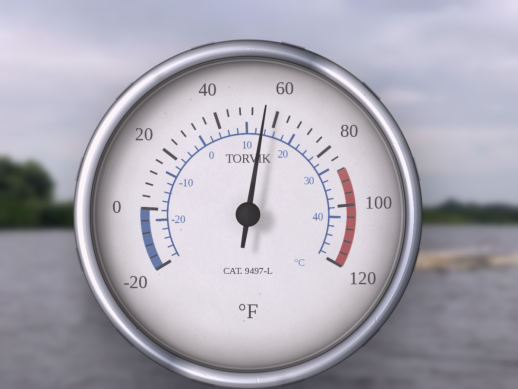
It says {"value": 56, "unit": "°F"}
